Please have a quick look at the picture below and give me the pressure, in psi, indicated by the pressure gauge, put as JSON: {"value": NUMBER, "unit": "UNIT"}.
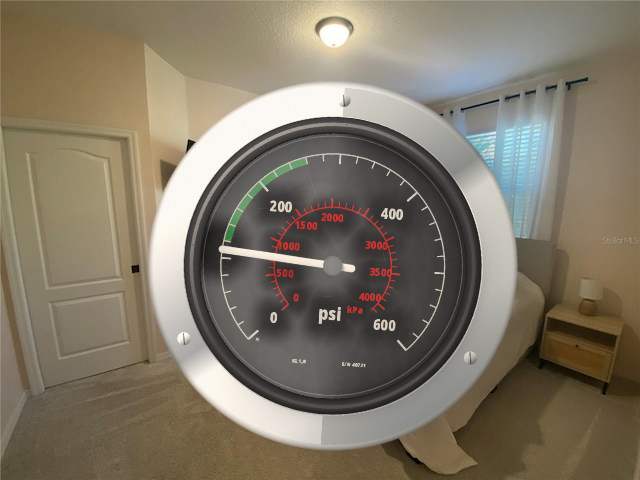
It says {"value": 110, "unit": "psi"}
